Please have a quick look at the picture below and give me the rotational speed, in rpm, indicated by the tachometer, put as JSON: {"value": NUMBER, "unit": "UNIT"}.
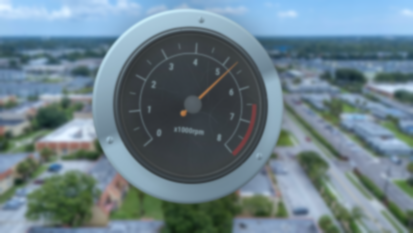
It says {"value": 5250, "unit": "rpm"}
